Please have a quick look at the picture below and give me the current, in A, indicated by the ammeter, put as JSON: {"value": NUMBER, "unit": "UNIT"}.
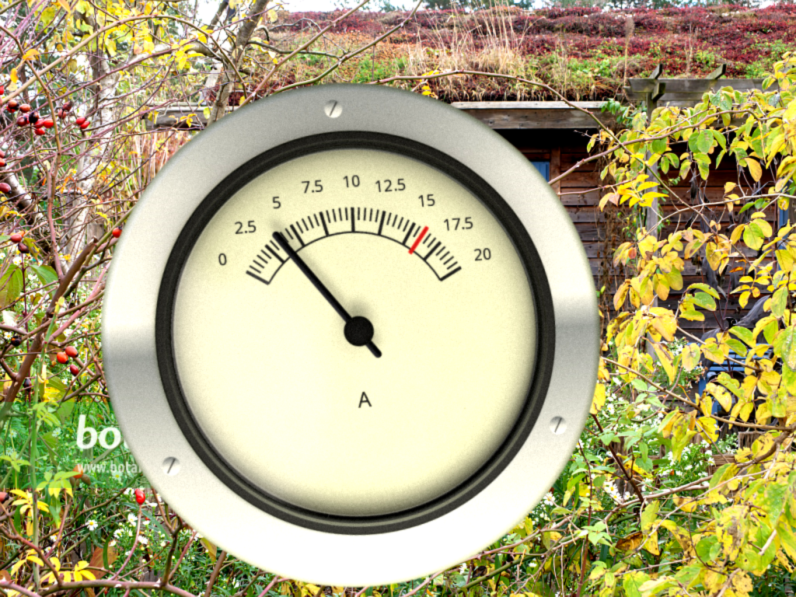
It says {"value": 3.5, "unit": "A"}
